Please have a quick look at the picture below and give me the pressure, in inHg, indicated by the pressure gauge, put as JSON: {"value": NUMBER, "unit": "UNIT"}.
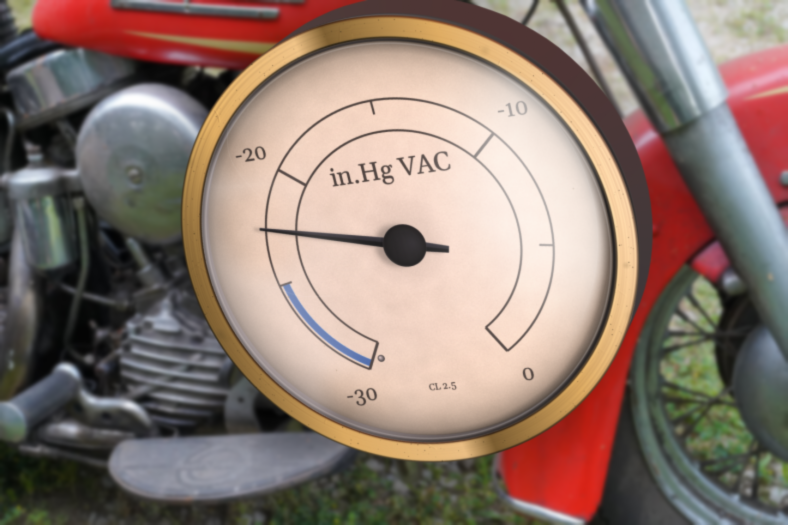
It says {"value": -22.5, "unit": "inHg"}
